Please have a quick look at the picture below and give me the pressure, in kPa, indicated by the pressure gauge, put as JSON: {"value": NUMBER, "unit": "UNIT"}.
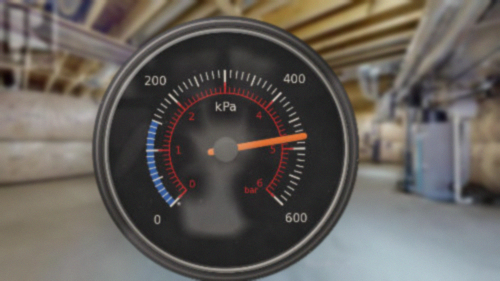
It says {"value": 480, "unit": "kPa"}
